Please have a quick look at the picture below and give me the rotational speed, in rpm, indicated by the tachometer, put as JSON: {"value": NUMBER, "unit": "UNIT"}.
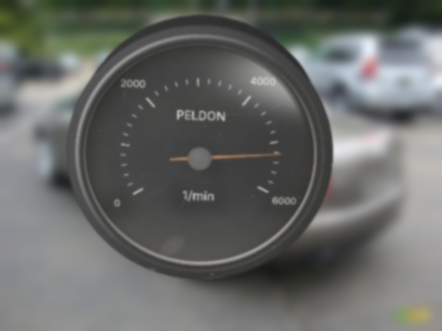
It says {"value": 5200, "unit": "rpm"}
